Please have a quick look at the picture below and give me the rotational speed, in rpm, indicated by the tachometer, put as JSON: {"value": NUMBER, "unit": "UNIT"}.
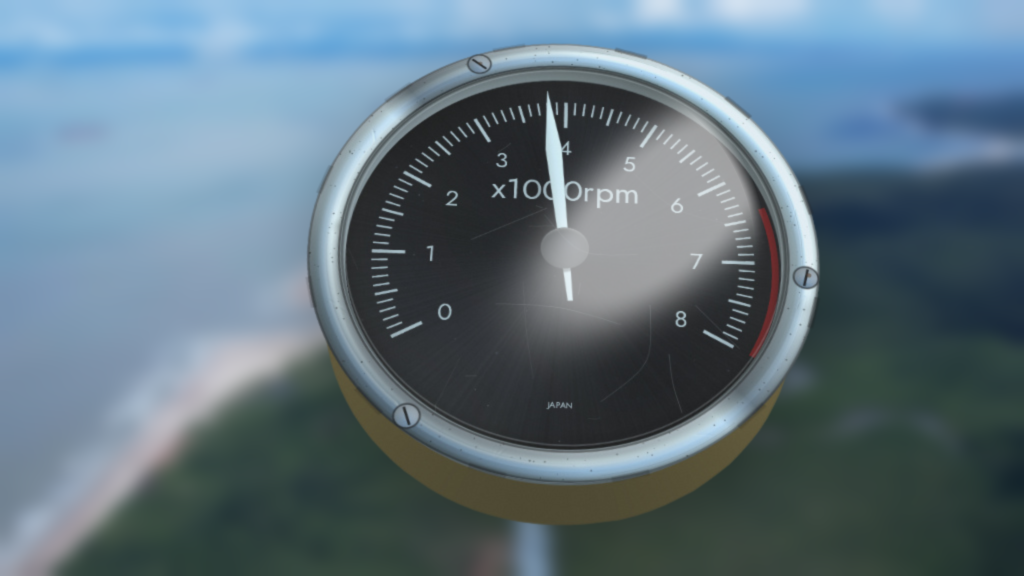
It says {"value": 3800, "unit": "rpm"}
